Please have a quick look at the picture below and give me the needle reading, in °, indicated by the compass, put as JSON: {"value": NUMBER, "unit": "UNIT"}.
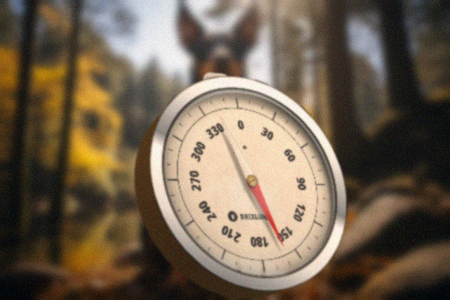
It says {"value": 160, "unit": "°"}
